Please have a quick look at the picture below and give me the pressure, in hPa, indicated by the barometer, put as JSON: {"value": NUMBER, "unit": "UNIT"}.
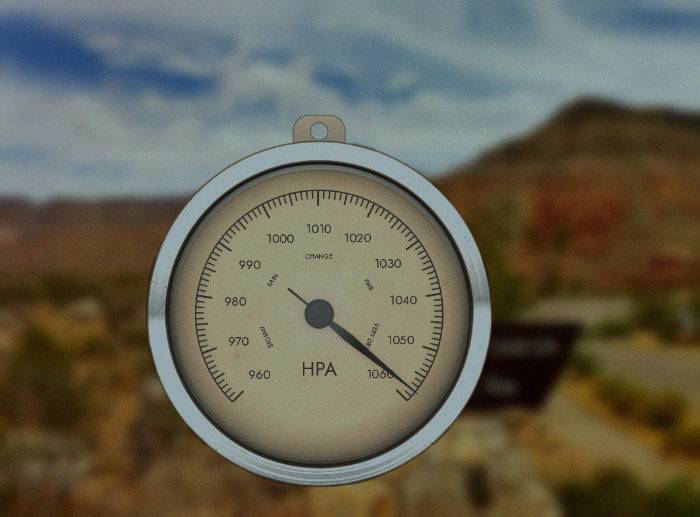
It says {"value": 1058, "unit": "hPa"}
